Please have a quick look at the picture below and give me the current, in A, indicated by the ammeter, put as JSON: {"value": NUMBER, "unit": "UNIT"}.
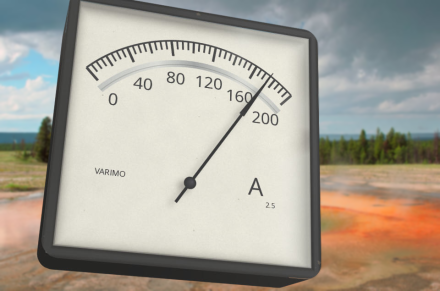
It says {"value": 175, "unit": "A"}
